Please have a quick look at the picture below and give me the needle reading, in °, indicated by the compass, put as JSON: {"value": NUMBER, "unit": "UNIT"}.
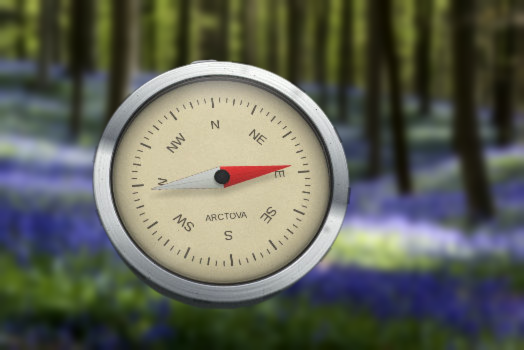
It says {"value": 85, "unit": "°"}
